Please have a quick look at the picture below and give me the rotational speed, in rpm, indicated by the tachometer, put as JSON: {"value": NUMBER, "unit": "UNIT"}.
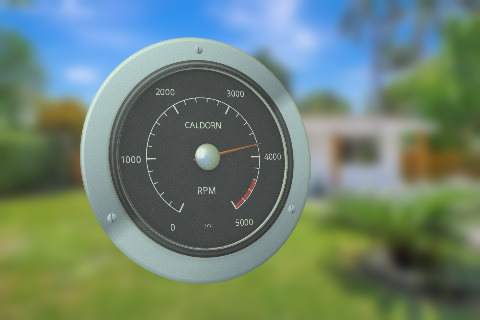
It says {"value": 3800, "unit": "rpm"}
